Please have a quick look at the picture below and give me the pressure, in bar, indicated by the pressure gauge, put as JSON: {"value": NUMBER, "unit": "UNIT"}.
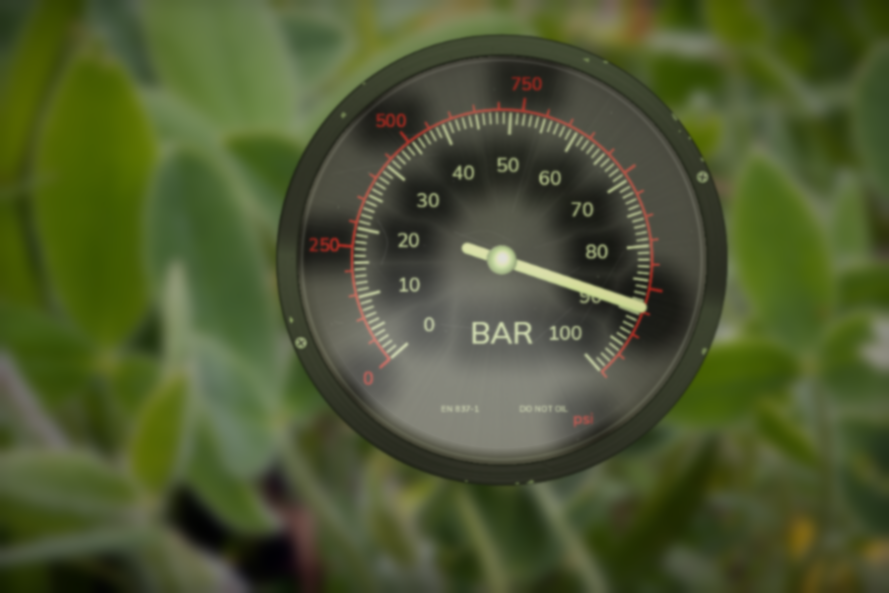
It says {"value": 89, "unit": "bar"}
